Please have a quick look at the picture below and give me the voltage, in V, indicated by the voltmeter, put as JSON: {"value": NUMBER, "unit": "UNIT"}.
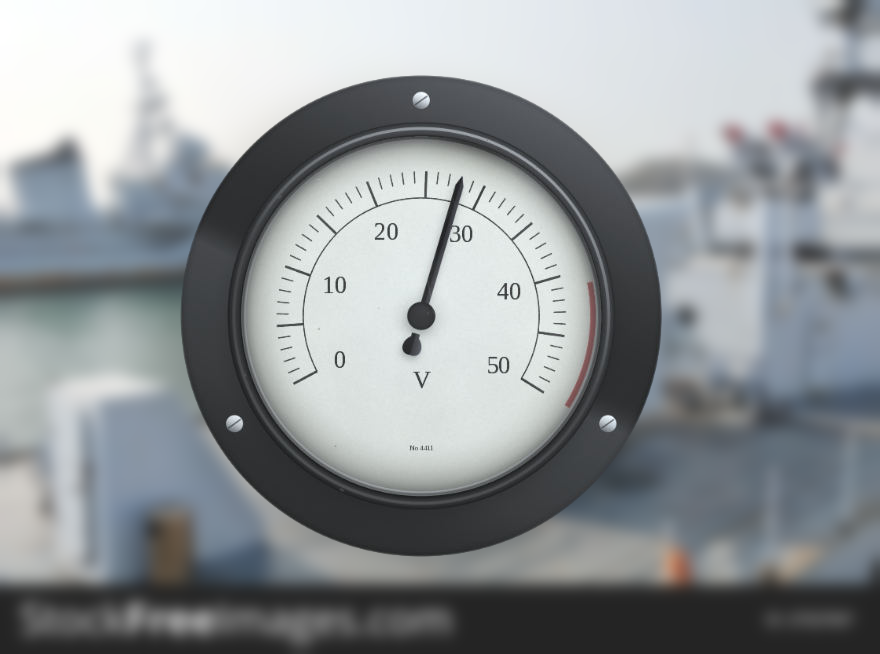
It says {"value": 28, "unit": "V"}
